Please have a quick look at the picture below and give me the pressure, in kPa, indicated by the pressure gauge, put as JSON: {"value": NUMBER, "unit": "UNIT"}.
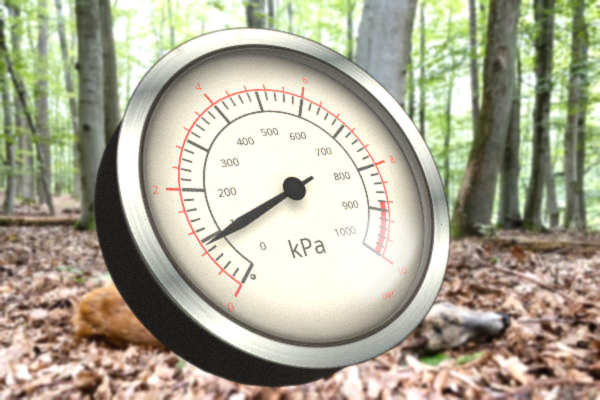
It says {"value": 90, "unit": "kPa"}
